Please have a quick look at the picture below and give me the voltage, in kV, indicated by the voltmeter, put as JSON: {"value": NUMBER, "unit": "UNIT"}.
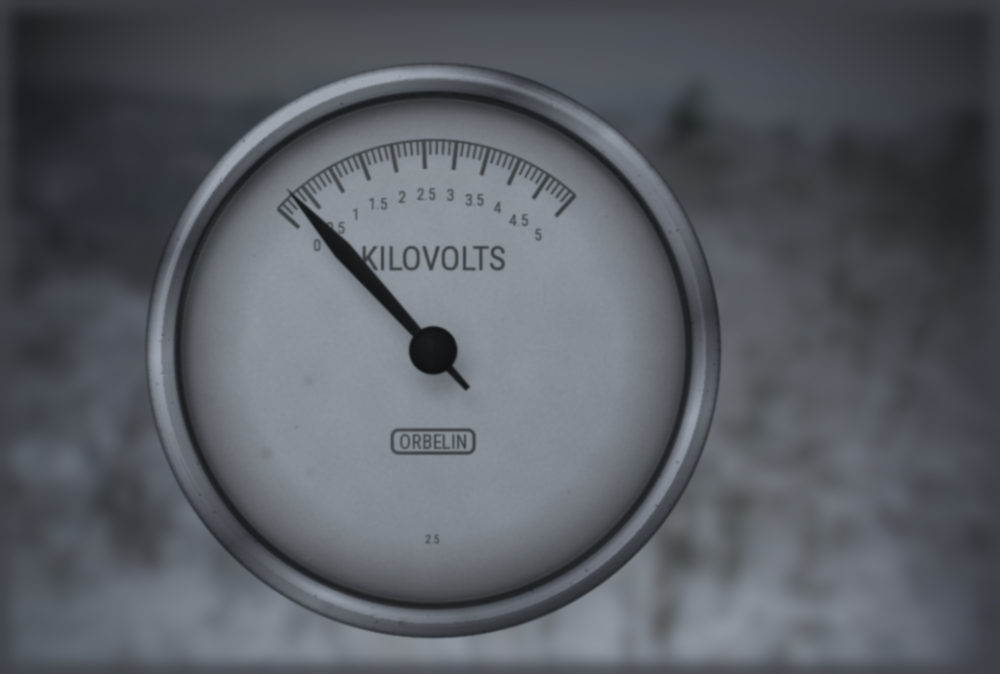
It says {"value": 0.3, "unit": "kV"}
